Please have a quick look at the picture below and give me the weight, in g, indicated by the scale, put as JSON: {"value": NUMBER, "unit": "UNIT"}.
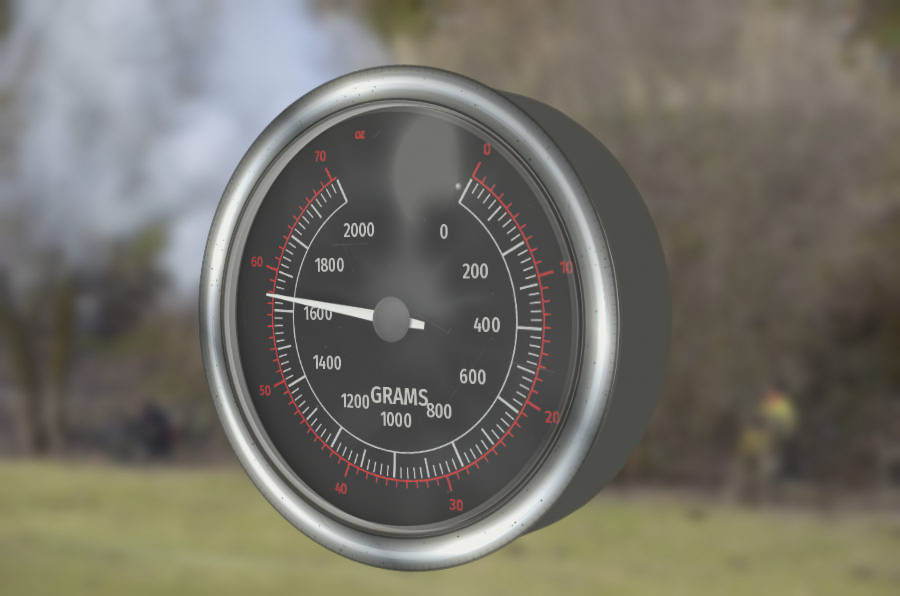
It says {"value": 1640, "unit": "g"}
